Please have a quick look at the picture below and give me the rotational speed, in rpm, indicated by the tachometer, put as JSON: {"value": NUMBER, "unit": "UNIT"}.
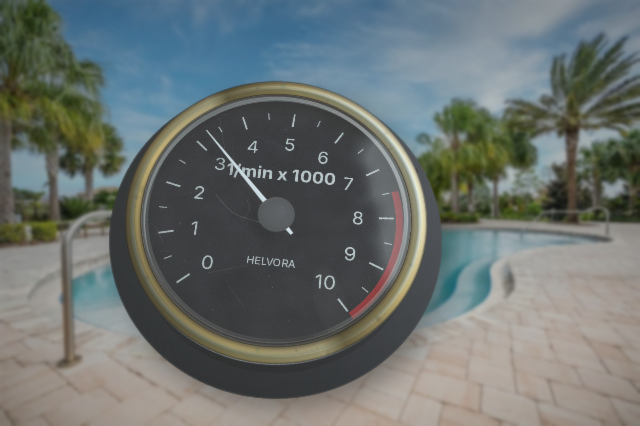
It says {"value": 3250, "unit": "rpm"}
